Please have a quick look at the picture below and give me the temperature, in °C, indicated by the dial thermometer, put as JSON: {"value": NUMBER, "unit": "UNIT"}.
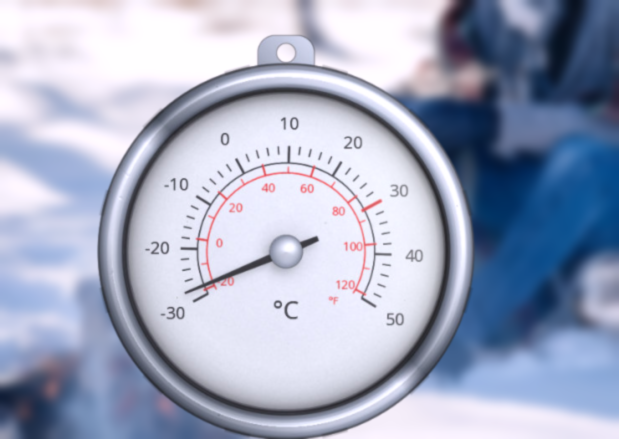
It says {"value": -28, "unit": "°C"}
